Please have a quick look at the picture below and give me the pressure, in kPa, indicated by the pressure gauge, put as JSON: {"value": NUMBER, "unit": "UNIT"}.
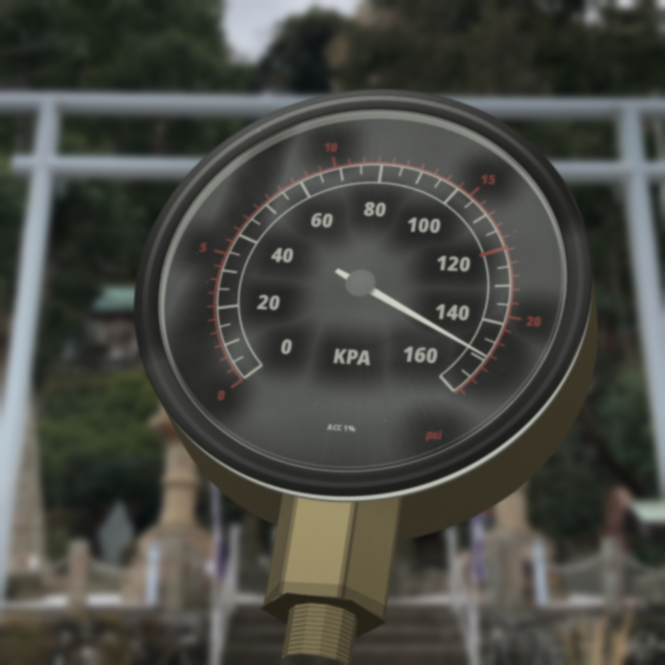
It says {"value": 150, "unit": "kPa"}
